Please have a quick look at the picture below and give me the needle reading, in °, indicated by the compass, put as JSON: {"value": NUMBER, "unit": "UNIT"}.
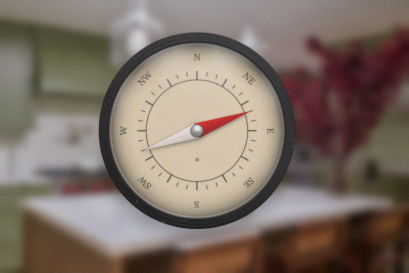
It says {"value": 70, "unit": "°"}
